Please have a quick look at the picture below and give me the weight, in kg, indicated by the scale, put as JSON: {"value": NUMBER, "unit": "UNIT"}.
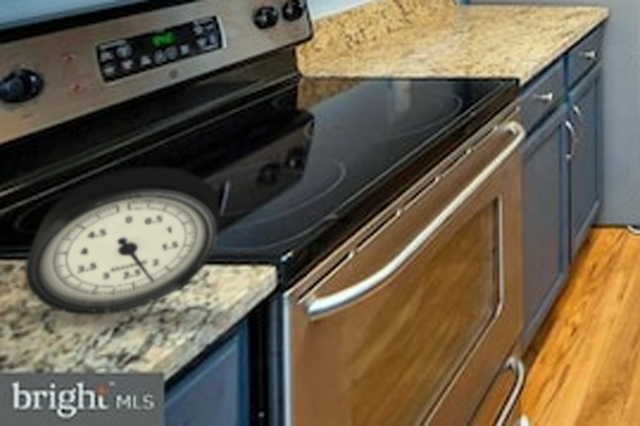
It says {"value": 2.25, "unit": "kg"}
